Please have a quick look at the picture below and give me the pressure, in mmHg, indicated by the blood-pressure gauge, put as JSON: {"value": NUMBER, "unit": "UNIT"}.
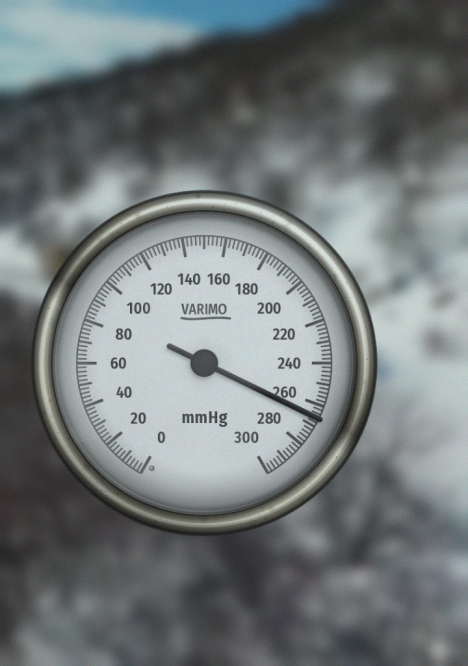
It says {"value": 266, "unit": "mmHg"}
